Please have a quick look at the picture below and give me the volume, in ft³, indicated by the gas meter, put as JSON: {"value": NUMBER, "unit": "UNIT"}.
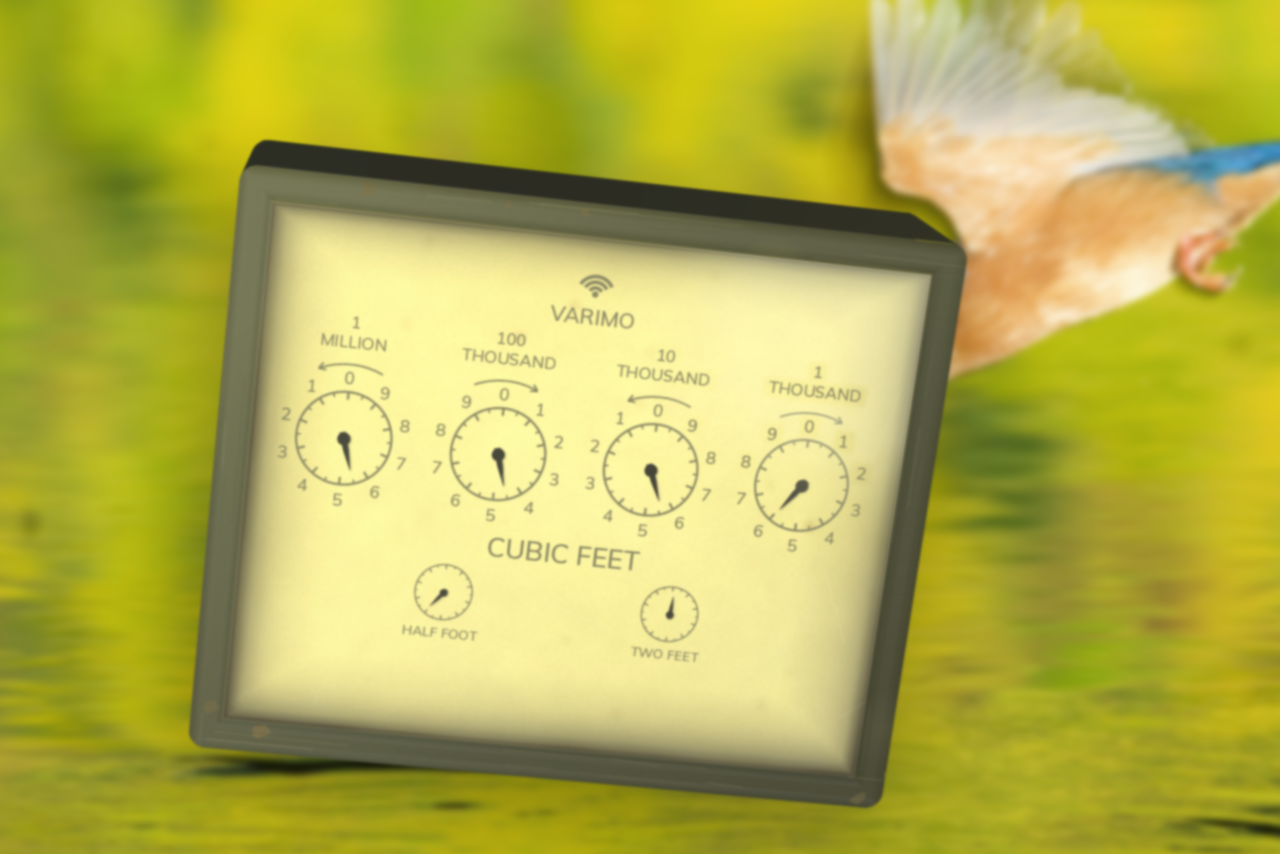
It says {"value": 545600, "unit": "ft³"}
